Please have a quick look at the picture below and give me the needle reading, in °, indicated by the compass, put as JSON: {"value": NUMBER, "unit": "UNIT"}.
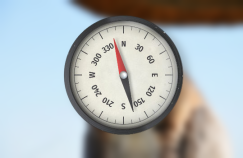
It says {"value": 345, "unit": "°"}
